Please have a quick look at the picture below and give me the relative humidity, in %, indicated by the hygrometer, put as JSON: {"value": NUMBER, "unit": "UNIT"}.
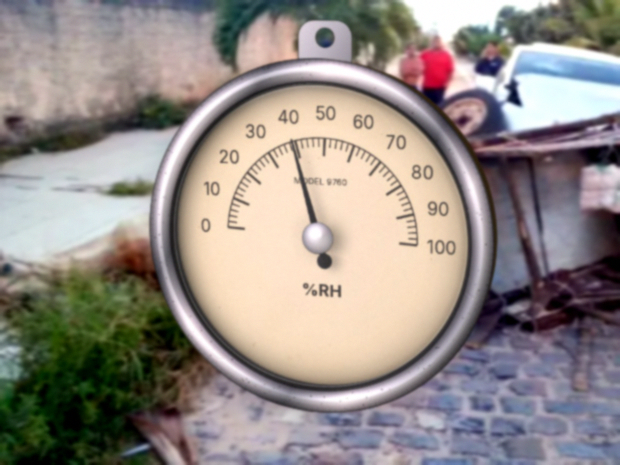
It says {"value": 40, "unit": "%"}
